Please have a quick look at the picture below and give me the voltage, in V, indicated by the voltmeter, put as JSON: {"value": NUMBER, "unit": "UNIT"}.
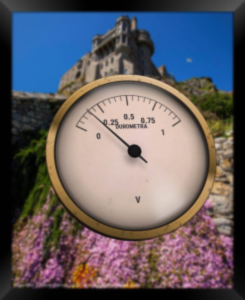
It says {"value": 0.15, "unit": "V"}
